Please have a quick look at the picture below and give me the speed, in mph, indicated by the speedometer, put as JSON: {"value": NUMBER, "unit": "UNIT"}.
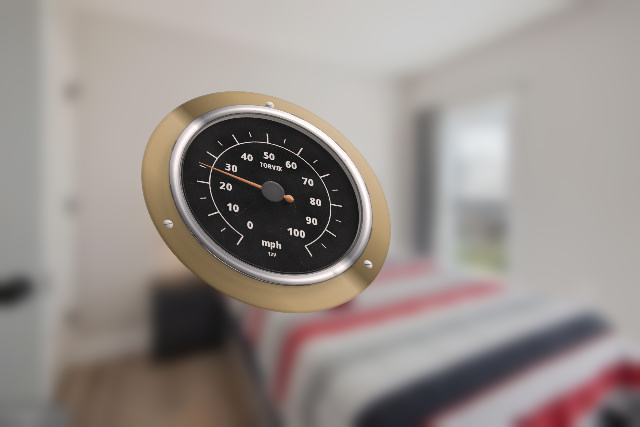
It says {"value": 25, "unit": "mph"}
